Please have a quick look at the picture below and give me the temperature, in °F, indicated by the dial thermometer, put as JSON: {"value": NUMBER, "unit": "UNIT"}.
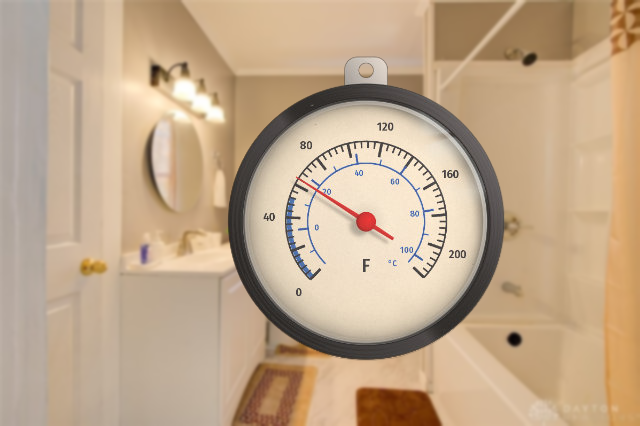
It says {"value": 64, "unit": "°F"}
